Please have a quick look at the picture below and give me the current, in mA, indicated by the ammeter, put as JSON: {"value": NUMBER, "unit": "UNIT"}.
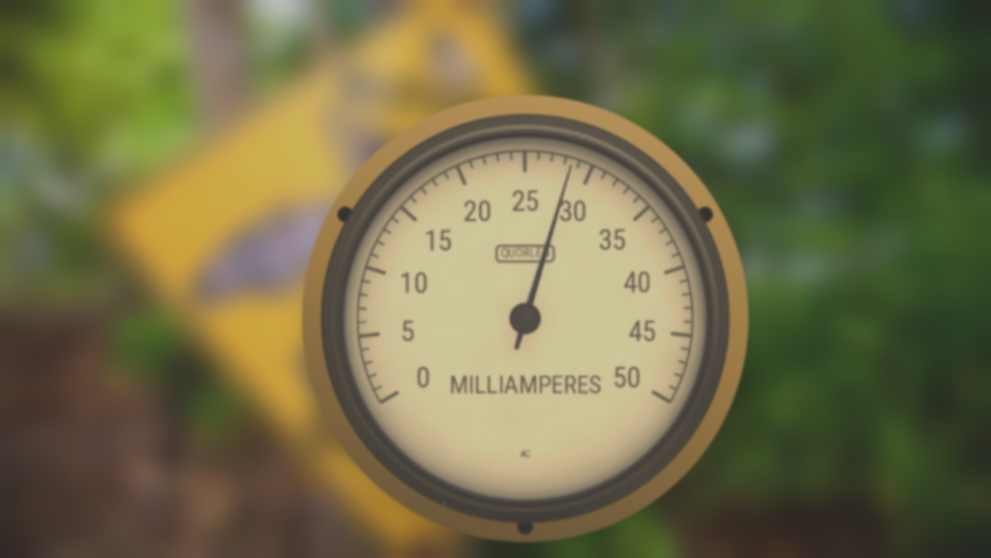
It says {"value": 28.5, "unit": "mA"}
